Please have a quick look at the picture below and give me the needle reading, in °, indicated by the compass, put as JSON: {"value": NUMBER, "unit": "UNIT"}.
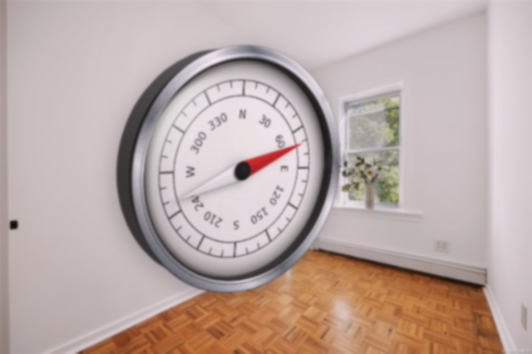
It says {"value": 70, "unit": "°"}
